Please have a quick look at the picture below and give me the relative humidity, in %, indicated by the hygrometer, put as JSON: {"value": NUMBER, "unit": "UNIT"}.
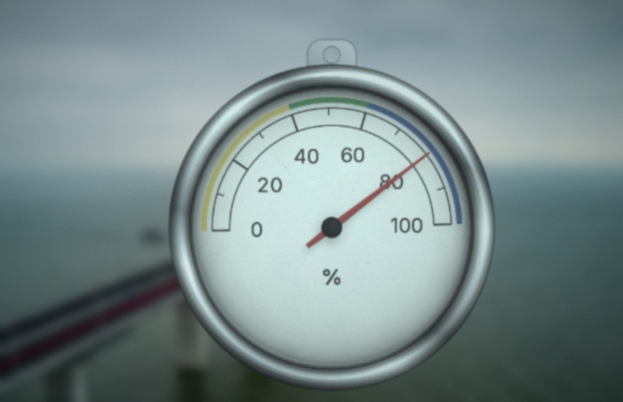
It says {"value": 80, "unit": "%"}
